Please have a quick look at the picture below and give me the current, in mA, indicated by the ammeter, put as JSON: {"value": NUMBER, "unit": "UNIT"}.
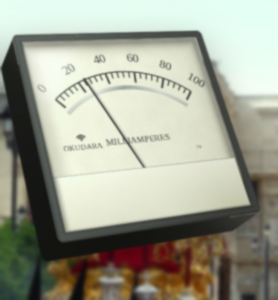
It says {"value": 24, "unit": "mA"}
